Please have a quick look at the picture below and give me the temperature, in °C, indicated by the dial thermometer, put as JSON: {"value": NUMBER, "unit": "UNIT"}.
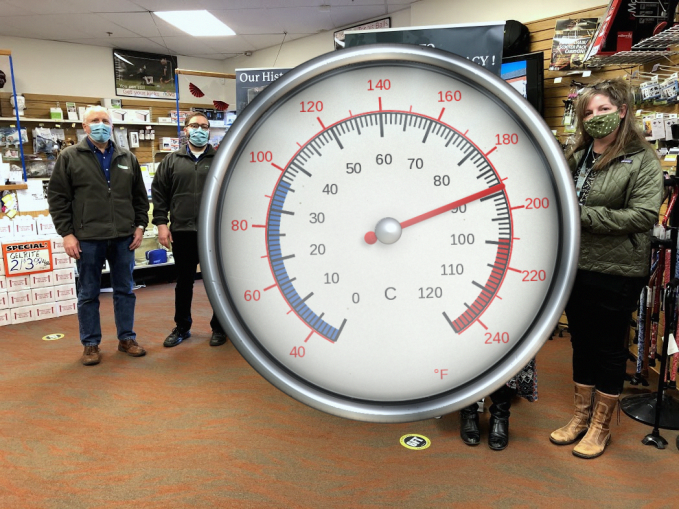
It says {"value": 89, "unit": "°C"}
